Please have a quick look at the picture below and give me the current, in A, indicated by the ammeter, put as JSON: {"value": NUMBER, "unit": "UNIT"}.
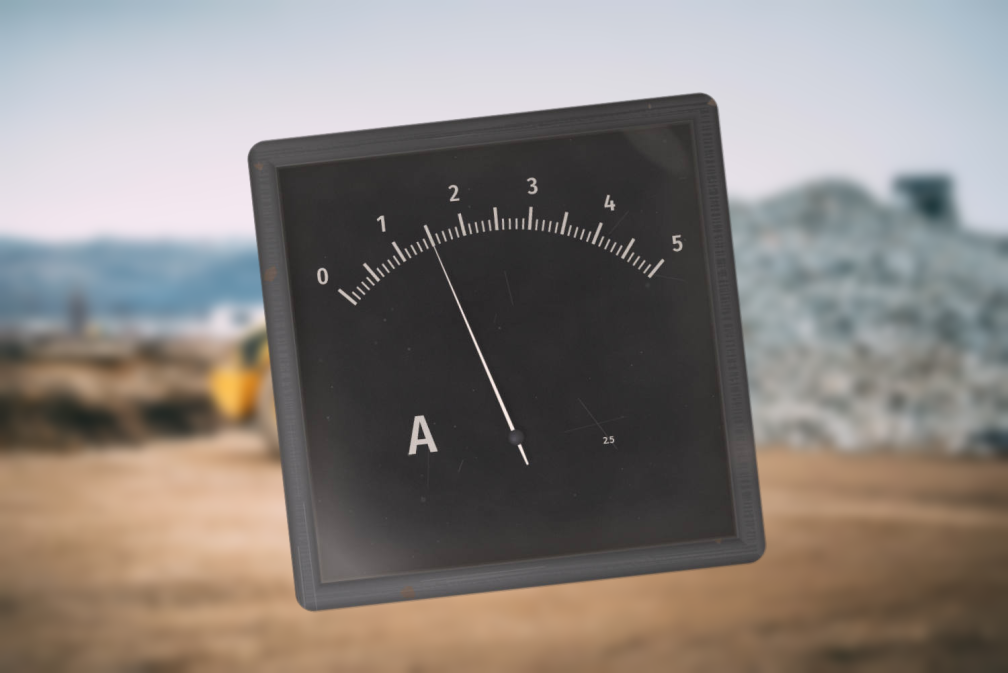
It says {"value": 1.5, "unit": "A"}
